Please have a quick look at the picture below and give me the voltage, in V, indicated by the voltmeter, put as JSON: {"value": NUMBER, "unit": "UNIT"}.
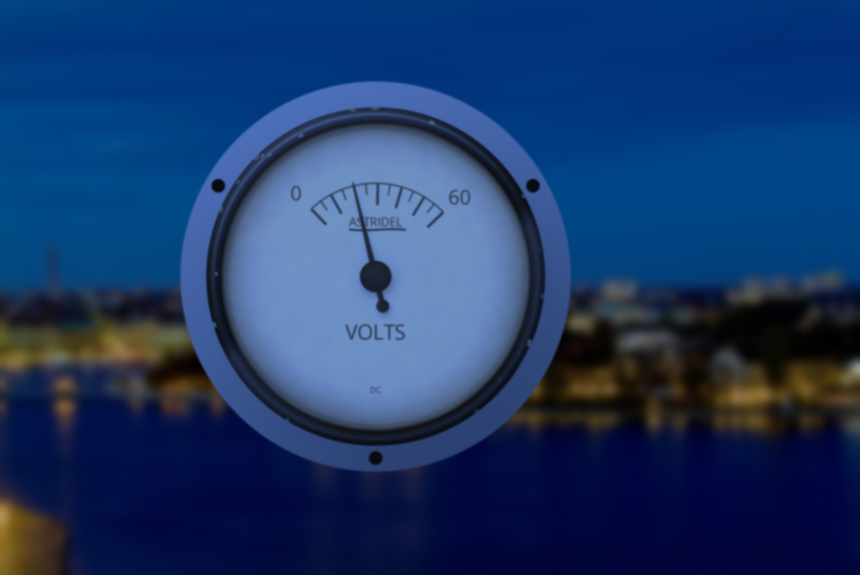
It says {"value": 20, "unit": "V"}
